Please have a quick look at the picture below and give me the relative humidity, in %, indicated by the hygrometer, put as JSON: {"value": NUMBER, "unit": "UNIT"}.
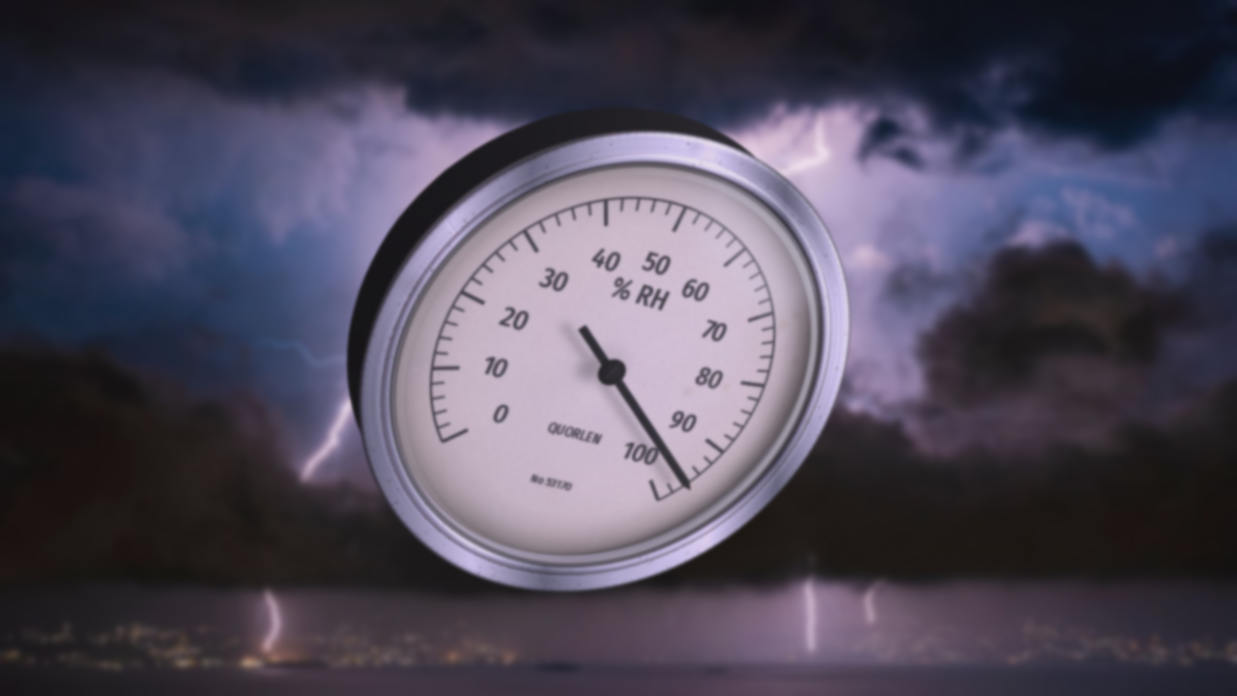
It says {"value": 96, "unit": "%"}
